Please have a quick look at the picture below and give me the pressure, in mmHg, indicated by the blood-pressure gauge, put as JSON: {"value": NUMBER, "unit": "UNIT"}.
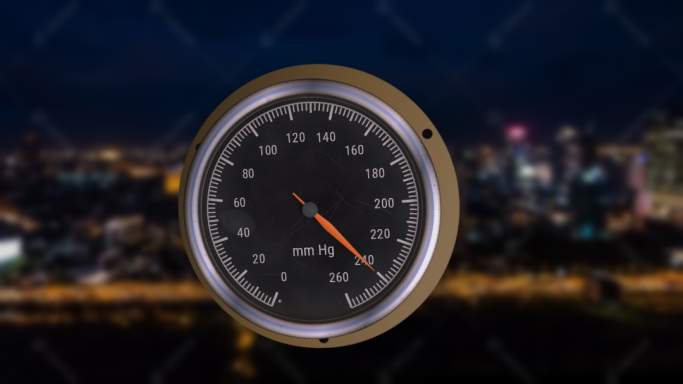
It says {"value": 240, "unit": "mmHg"}
